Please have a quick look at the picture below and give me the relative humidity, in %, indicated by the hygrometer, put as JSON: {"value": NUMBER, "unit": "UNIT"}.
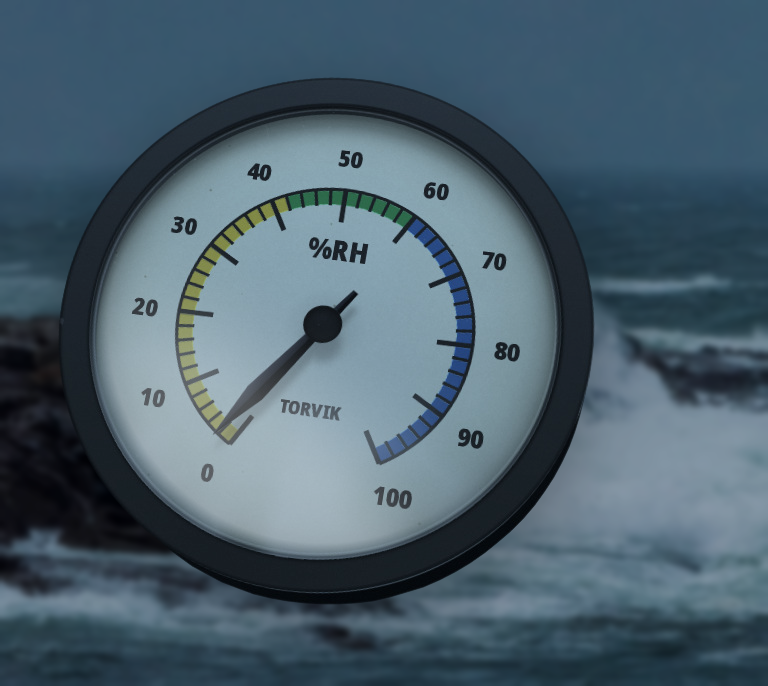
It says {"value": 2, "unit": "%"}
